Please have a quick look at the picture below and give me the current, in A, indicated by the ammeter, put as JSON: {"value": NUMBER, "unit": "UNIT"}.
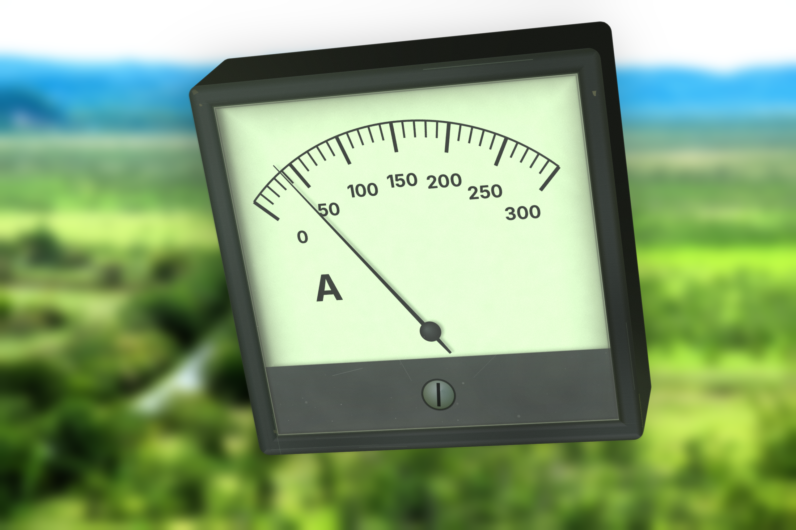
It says {"value": 40, "unit": "A"}
